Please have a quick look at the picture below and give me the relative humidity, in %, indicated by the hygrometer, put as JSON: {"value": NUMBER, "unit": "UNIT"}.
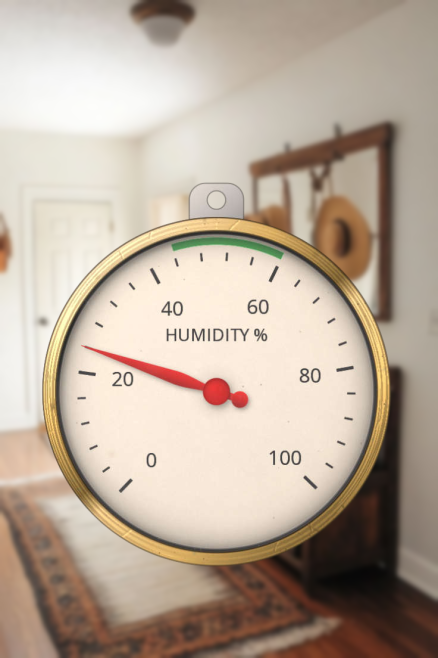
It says {"value": 24, "unit": "%"}
